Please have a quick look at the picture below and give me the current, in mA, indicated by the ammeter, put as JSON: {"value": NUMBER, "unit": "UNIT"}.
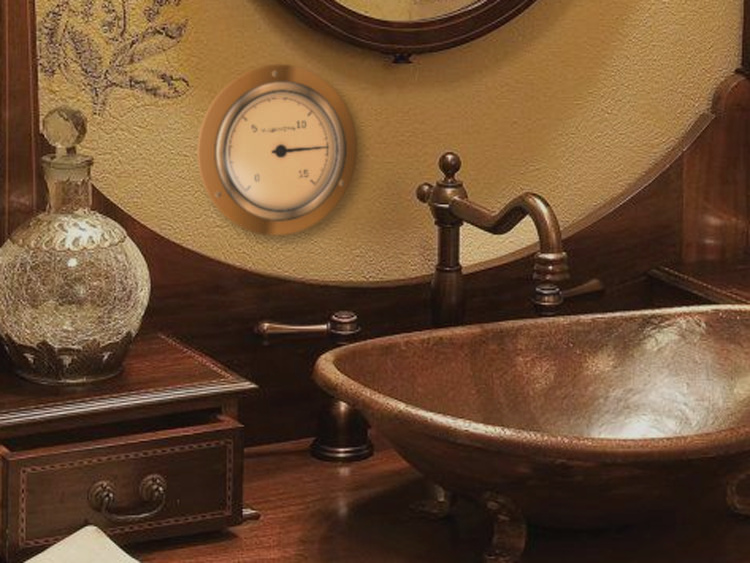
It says {"value": 12.5, "unit": "mA"}
